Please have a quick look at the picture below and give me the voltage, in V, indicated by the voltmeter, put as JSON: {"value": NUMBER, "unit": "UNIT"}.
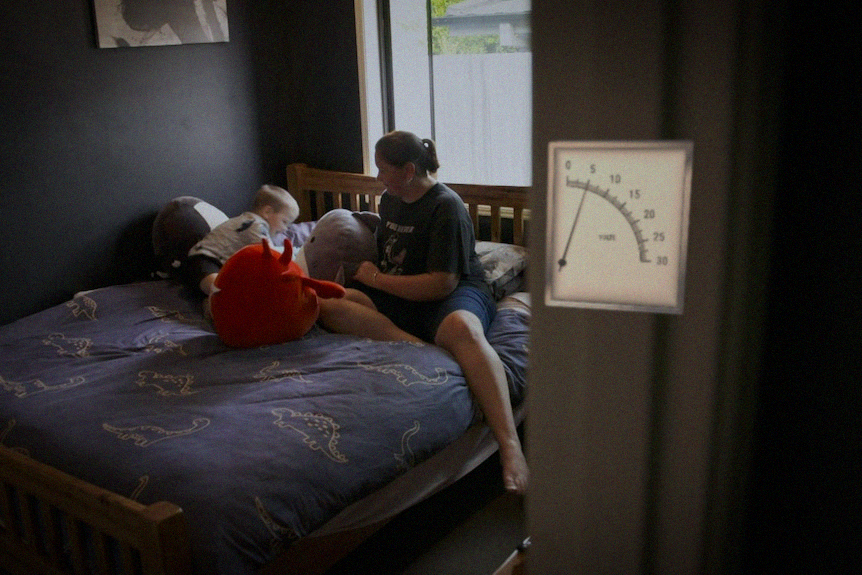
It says {"value": 5, "unit": "V"}
